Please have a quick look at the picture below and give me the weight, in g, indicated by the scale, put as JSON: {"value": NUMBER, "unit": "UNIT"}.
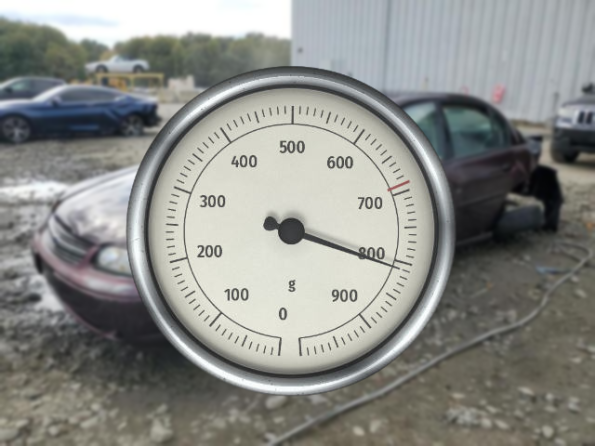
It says {"value": 810, "unit": "g"}
